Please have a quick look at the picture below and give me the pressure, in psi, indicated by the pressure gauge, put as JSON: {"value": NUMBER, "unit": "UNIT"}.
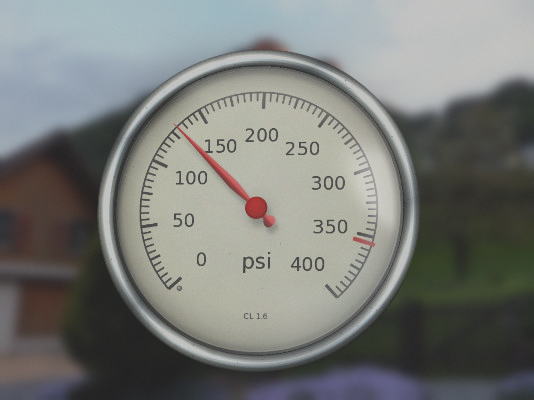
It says {"value": 130, "unit": "psi"}
